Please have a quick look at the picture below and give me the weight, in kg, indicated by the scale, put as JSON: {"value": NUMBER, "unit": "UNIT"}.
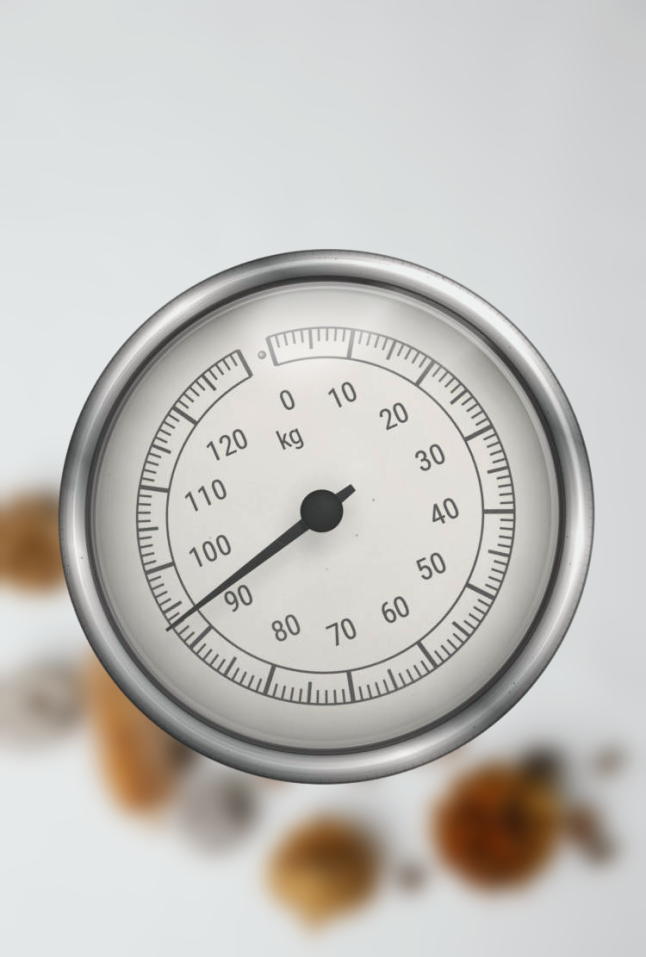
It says {"value": 93, "unit": "kg"}
